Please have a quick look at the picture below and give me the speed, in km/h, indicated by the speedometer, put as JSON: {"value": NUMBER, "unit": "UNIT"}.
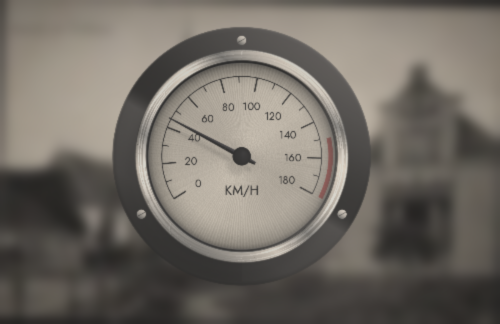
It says {"value": 45, "unit": "km/h"}
